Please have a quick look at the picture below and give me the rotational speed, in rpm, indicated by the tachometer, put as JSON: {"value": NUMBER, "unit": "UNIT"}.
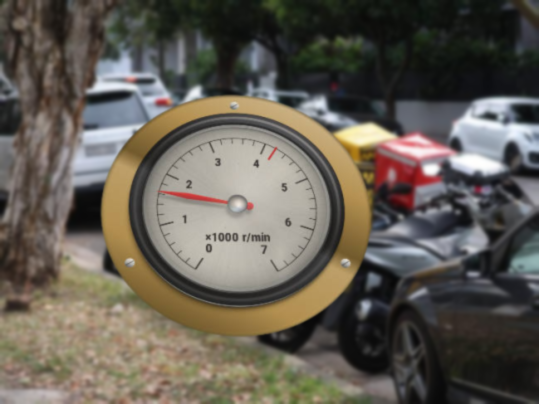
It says {"value": 1600, "unit": "rpm"}
